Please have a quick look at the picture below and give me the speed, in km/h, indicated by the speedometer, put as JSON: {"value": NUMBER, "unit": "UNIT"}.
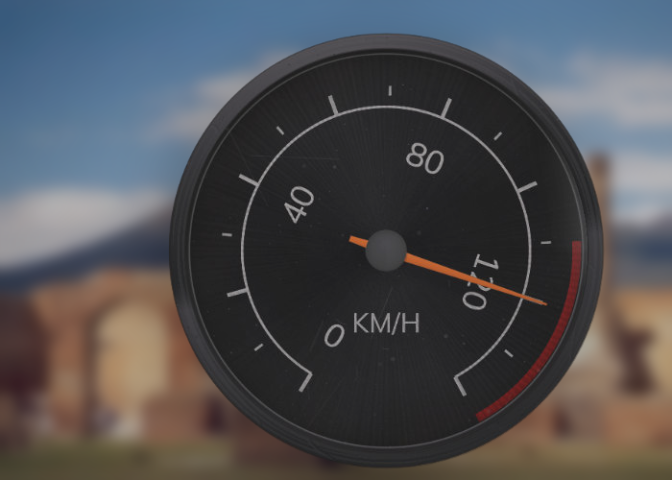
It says {"value": 120, "unit": "km/h"}
